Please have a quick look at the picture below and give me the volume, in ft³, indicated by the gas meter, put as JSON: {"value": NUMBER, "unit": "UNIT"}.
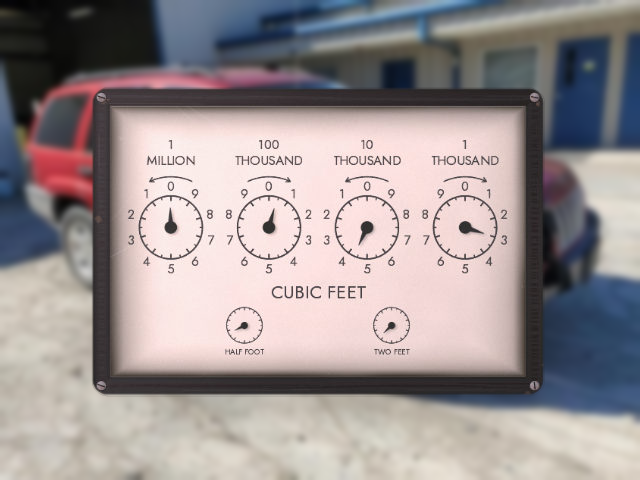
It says {"value": 4300, "unit": "ft³"}
